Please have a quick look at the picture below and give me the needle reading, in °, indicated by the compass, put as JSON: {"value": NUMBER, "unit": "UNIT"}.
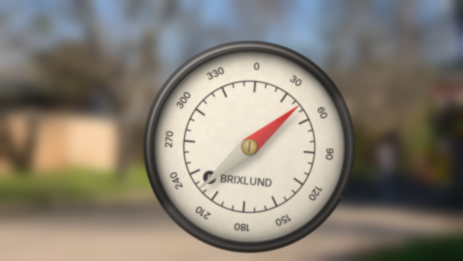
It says {"value": 45, "unit": "°"}
